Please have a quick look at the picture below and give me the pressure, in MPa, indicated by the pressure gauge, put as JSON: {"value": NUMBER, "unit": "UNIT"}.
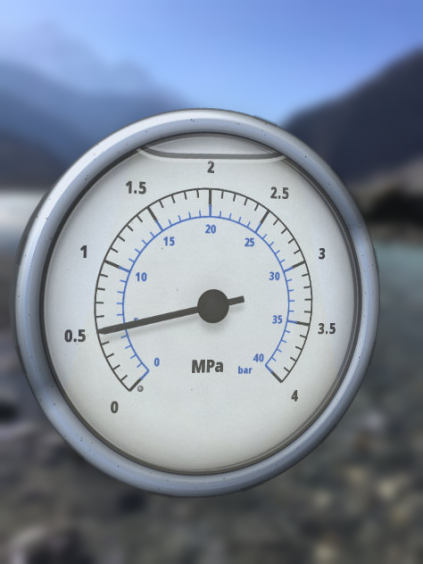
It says {"value": 0.5, "unit": "MPa"}
